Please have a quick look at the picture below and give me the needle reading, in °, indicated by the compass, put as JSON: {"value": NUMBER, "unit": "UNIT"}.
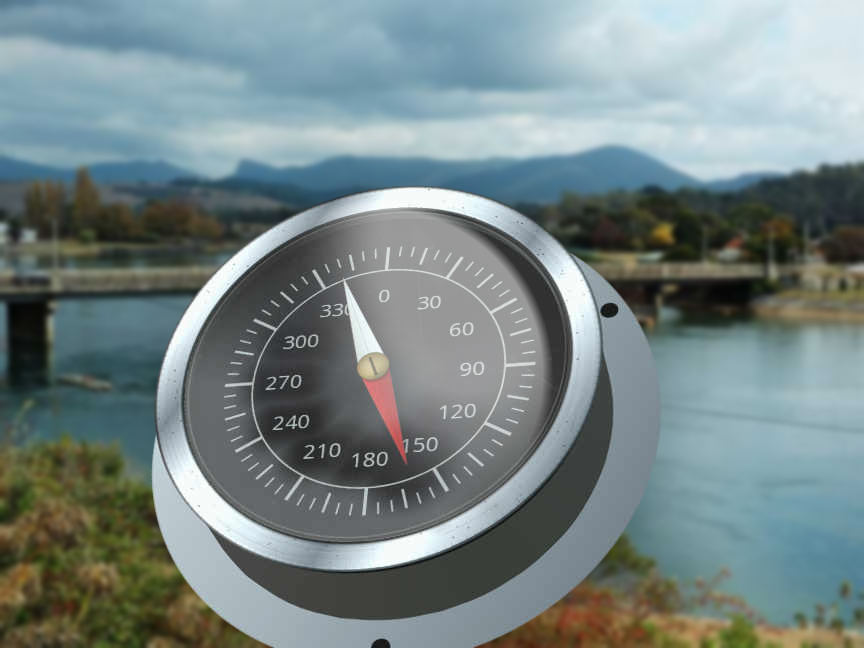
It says {"value": 160, "unit": "°"}
